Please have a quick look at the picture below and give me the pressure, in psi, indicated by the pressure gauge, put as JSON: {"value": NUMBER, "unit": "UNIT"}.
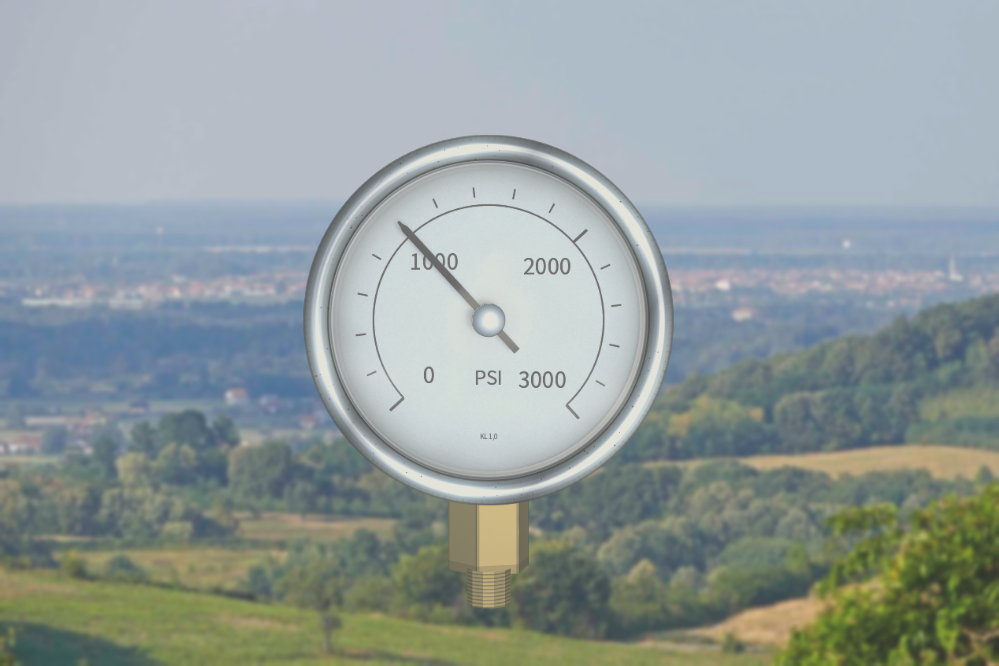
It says {"value": 1000, "unit": "psi"}
